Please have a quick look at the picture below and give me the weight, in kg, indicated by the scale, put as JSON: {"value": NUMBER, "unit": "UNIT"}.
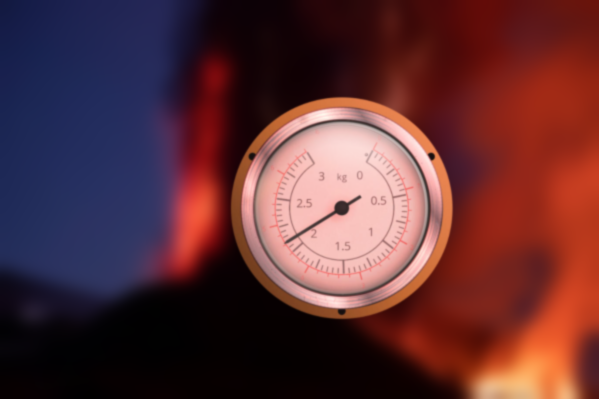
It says {"value": 2.1, "unit": "kg"}
